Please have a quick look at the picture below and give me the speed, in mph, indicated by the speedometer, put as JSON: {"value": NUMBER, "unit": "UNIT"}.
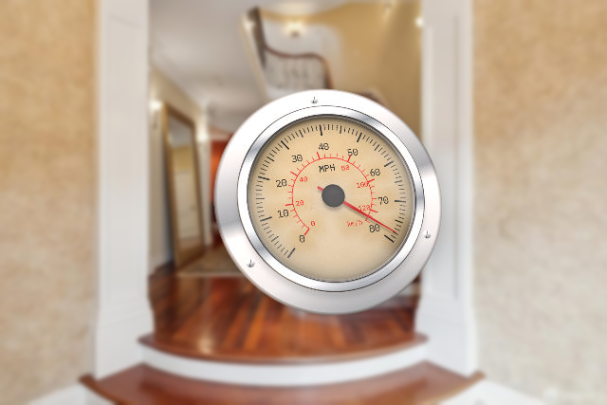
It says {"value": 78, "unit": "mph"}
